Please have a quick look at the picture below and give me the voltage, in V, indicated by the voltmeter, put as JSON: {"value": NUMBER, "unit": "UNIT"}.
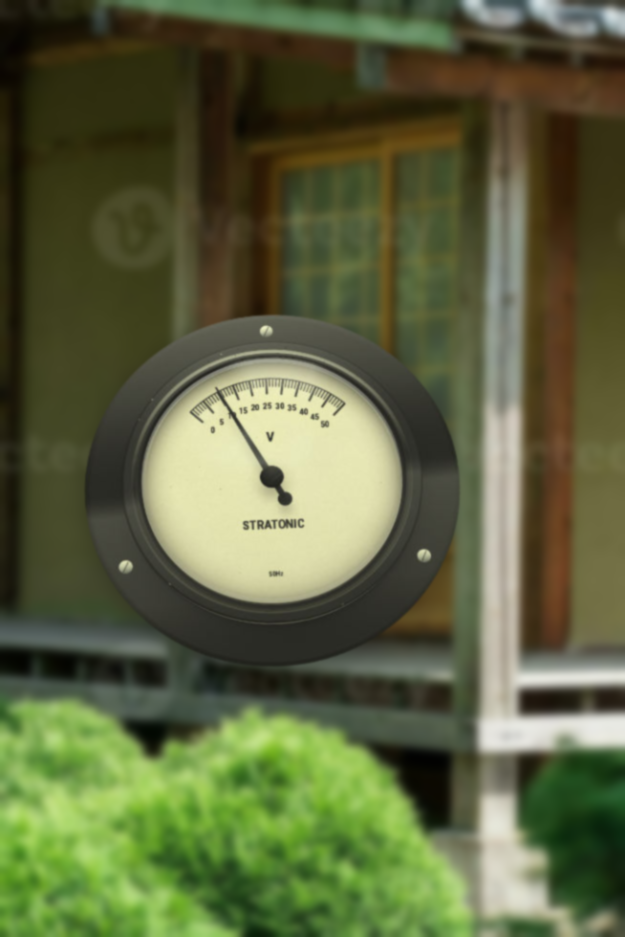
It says {"value": 10, "unit": "V"}
